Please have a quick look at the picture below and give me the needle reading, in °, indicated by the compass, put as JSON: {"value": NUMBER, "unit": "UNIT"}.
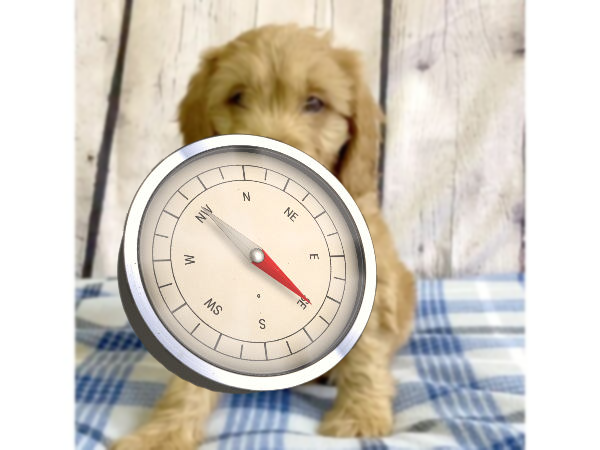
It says {"value": 135, "unit": "°"}
